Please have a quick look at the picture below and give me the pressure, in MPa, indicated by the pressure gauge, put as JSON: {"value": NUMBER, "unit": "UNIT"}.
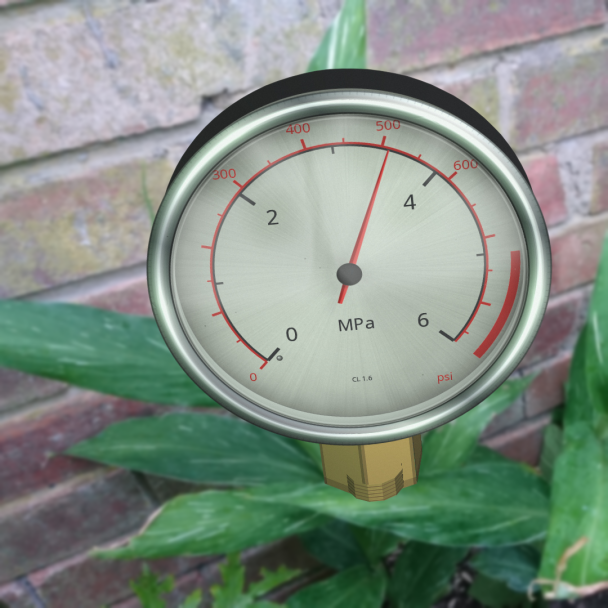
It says {"value": 3.5, "unit": "MPa"}
